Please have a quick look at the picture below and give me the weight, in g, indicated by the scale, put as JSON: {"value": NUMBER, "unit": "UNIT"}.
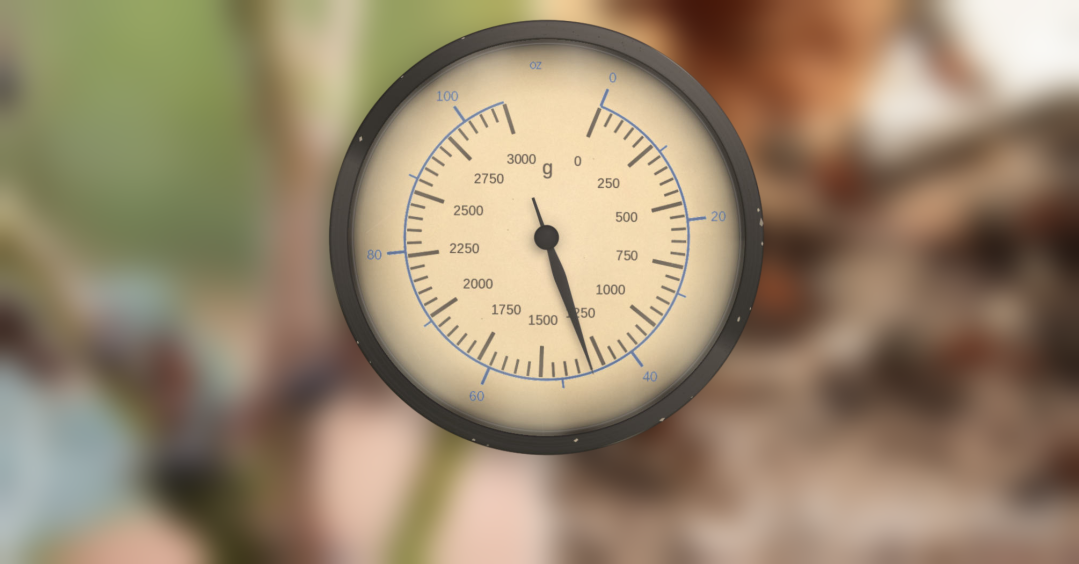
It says {"value": 1300, "unit": "g"}
